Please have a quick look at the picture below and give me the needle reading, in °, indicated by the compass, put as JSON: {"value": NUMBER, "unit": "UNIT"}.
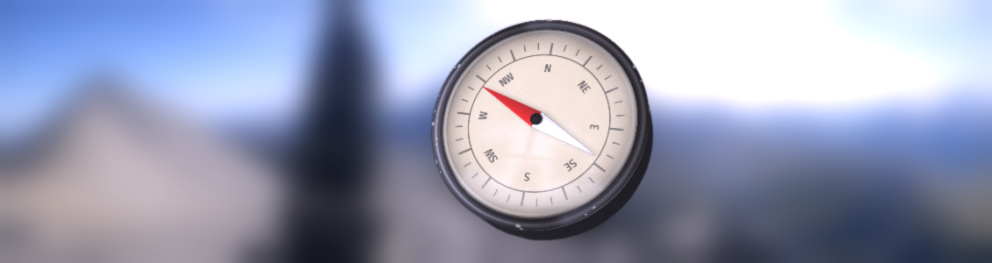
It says {"value": 295, "unit": "°"}
